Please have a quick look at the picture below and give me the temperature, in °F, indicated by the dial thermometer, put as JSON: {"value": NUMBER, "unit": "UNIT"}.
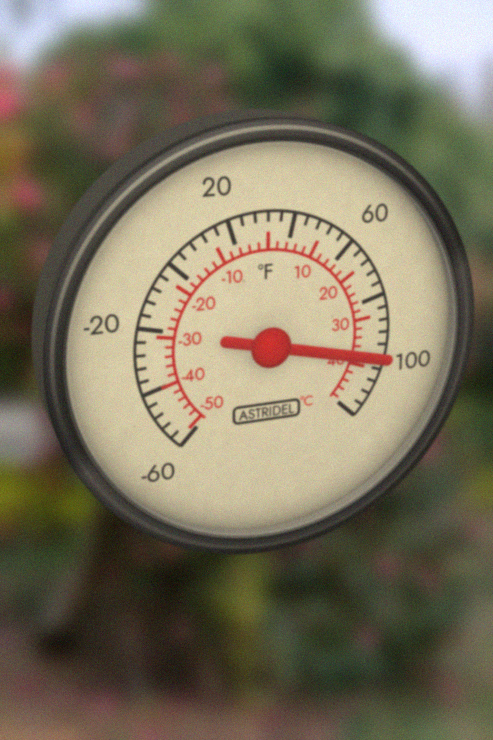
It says {"value": 100, "unit": "°F"}
